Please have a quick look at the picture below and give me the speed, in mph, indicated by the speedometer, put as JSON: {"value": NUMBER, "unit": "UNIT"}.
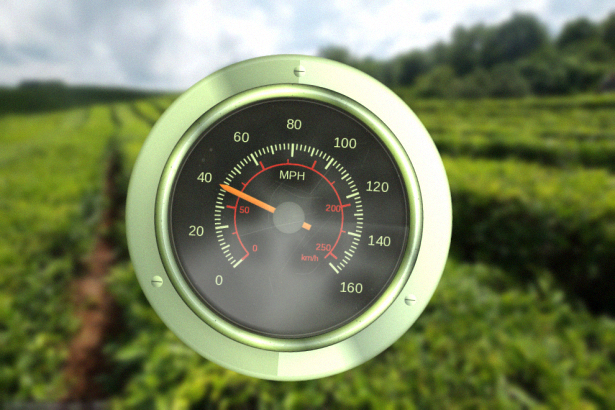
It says {"value": 40, "unit": "mph"}
